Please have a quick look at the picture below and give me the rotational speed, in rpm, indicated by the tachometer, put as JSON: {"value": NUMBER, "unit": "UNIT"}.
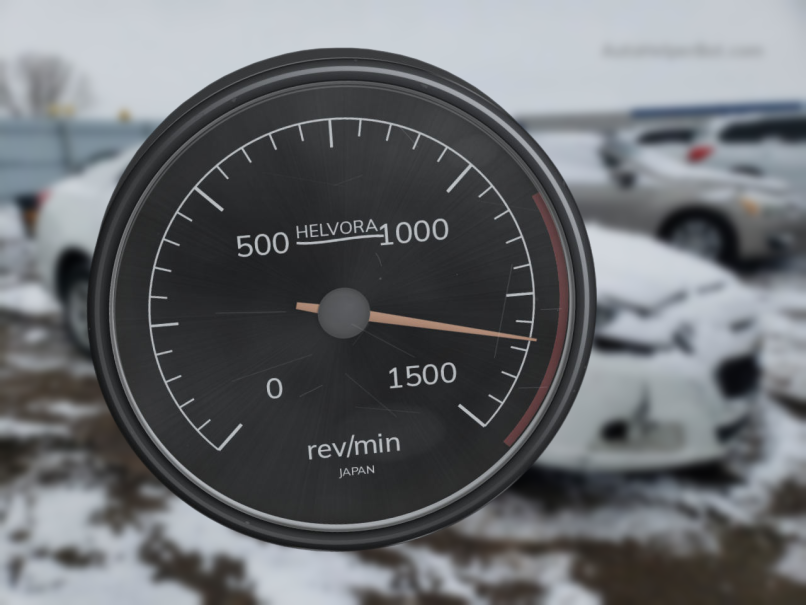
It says {"value": 1325, "unit": "rpm"}
